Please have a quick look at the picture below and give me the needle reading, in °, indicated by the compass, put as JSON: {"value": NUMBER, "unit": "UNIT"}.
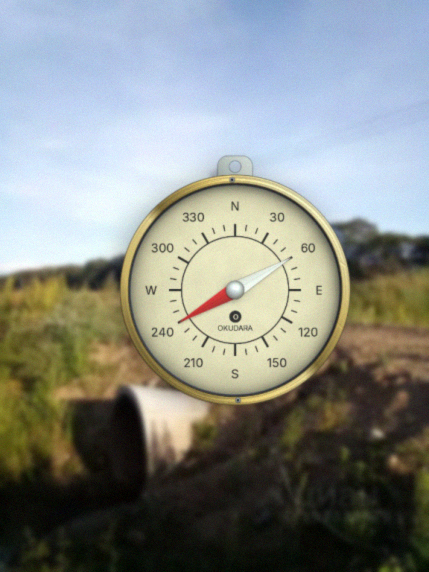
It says {"value": 240, "unit": "°"}
